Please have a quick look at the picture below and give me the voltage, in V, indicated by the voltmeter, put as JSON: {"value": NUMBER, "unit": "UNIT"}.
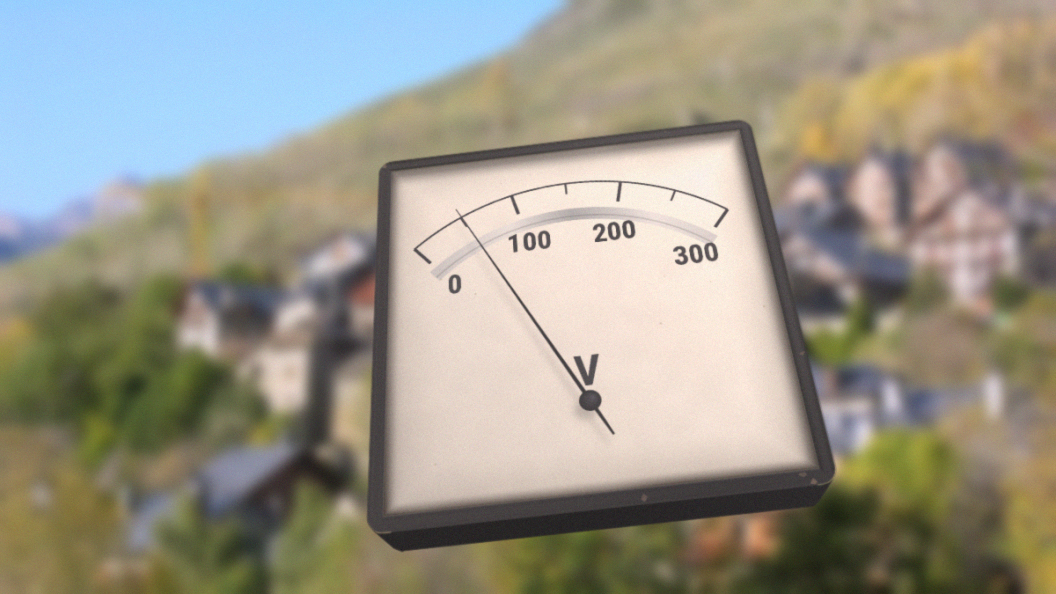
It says {"value": 50, "unit": "V"}
